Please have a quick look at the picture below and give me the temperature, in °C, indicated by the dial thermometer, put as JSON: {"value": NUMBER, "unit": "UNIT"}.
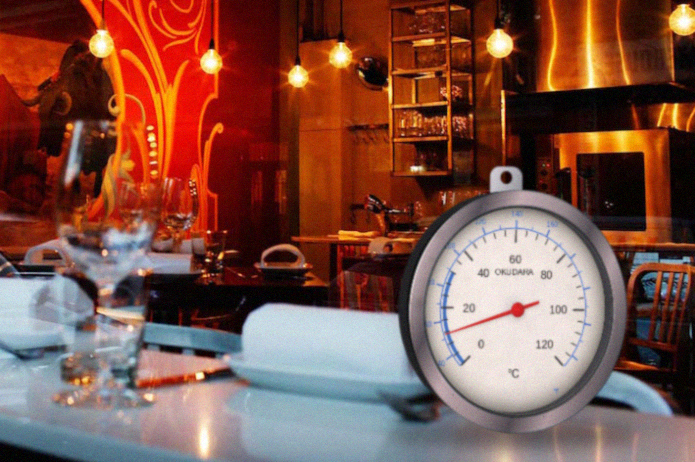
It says {"value": 12, "unit": "°C"}
